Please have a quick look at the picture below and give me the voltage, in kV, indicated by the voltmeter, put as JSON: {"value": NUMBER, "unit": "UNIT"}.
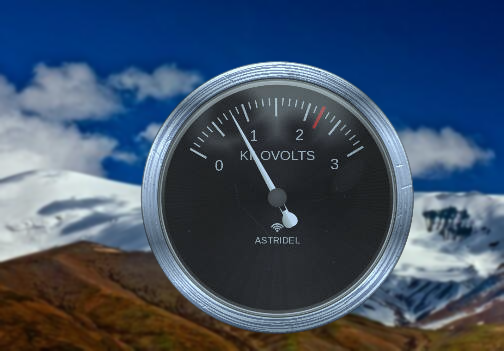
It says {"value": 0.8, "unit": "kV"}
